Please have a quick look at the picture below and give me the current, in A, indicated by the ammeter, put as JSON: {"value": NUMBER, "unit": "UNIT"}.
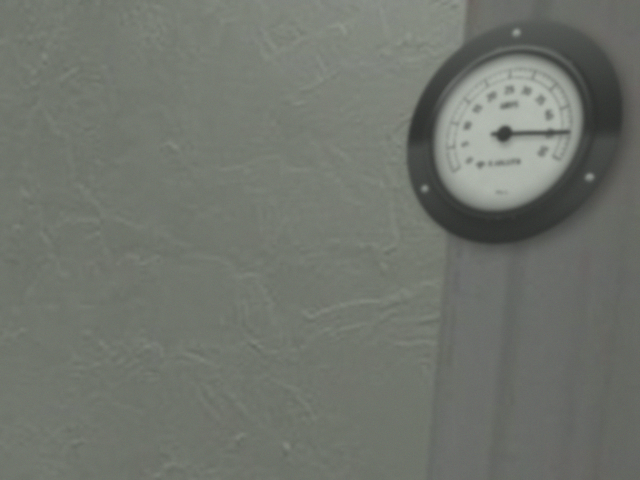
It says {"value": 45, "unit": "A"}
